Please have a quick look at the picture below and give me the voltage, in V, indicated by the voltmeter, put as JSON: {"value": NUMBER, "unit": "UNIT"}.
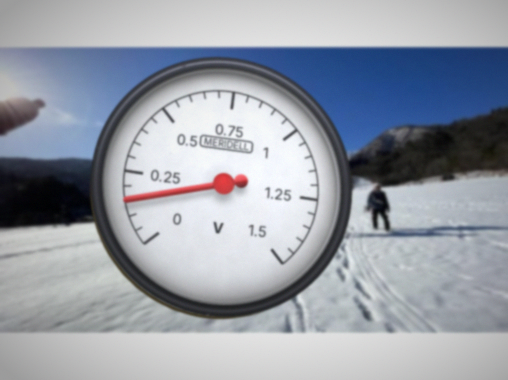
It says {"value": 0.15, "unit": "V"}
